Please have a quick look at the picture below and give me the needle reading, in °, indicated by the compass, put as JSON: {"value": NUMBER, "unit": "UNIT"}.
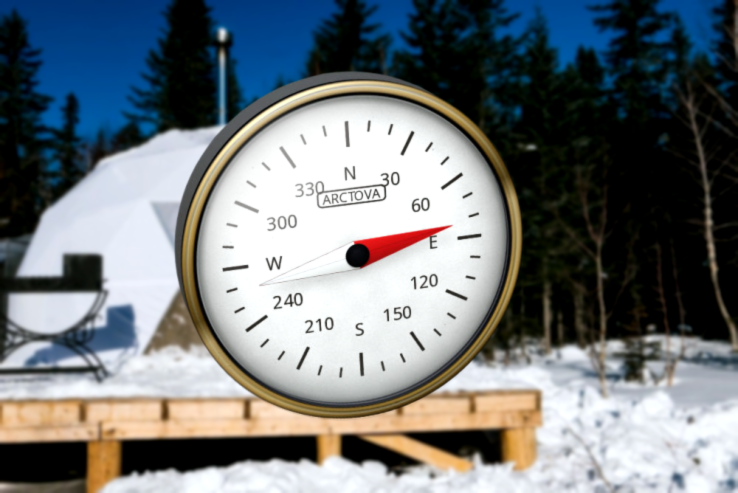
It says {"value": 80, "unit": "°"}
